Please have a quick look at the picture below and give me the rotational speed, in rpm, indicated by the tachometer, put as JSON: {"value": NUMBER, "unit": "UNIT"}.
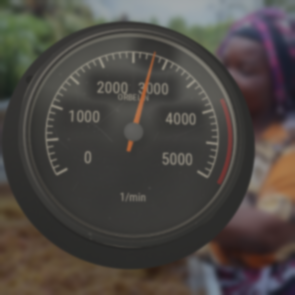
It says {"value": 2800, "unit": "rpm"}
